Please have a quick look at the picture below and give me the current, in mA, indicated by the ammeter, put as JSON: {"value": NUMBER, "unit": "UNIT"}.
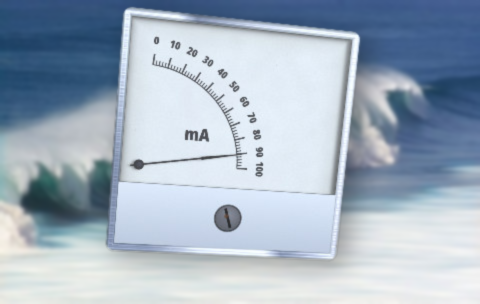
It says {"value": 90, "unit": "mA"}
